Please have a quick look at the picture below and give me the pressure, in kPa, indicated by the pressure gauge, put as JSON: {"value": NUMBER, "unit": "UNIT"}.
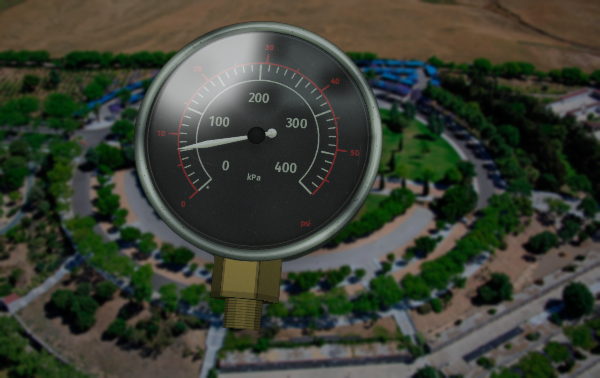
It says {"value": 50, "unit": "kPa"}
